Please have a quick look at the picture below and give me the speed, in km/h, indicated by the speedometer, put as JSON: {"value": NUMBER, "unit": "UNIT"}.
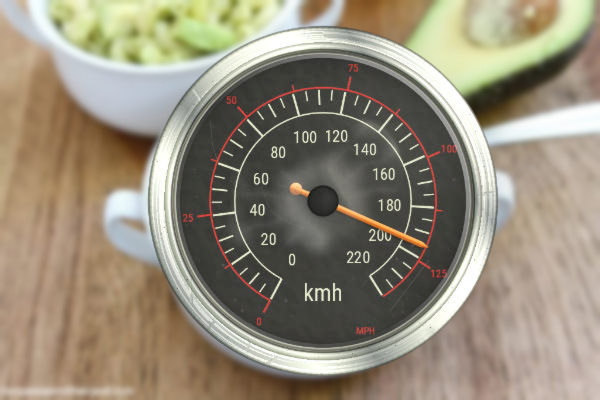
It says {"value": 195, "unit": "km/h"}
